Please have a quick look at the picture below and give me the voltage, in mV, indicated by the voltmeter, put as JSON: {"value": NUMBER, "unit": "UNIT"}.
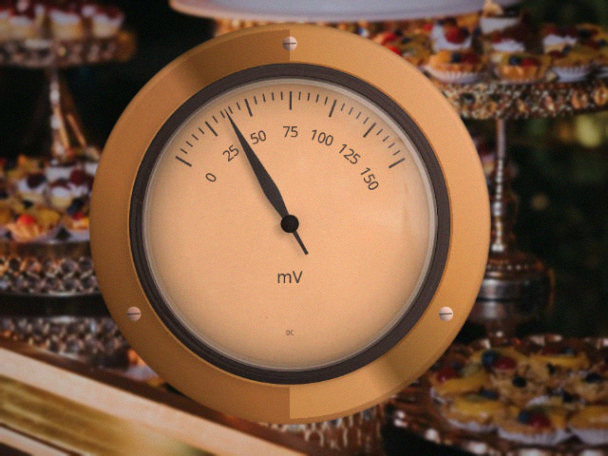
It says {"value": 37.5, "unit": "mV"}
